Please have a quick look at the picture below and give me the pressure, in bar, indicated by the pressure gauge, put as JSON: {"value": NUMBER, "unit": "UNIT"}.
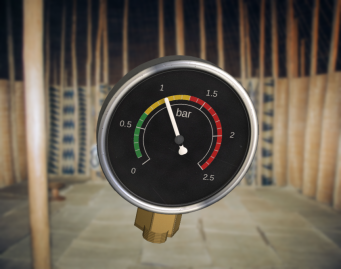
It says {"value": 1, "unit": "bar"}
